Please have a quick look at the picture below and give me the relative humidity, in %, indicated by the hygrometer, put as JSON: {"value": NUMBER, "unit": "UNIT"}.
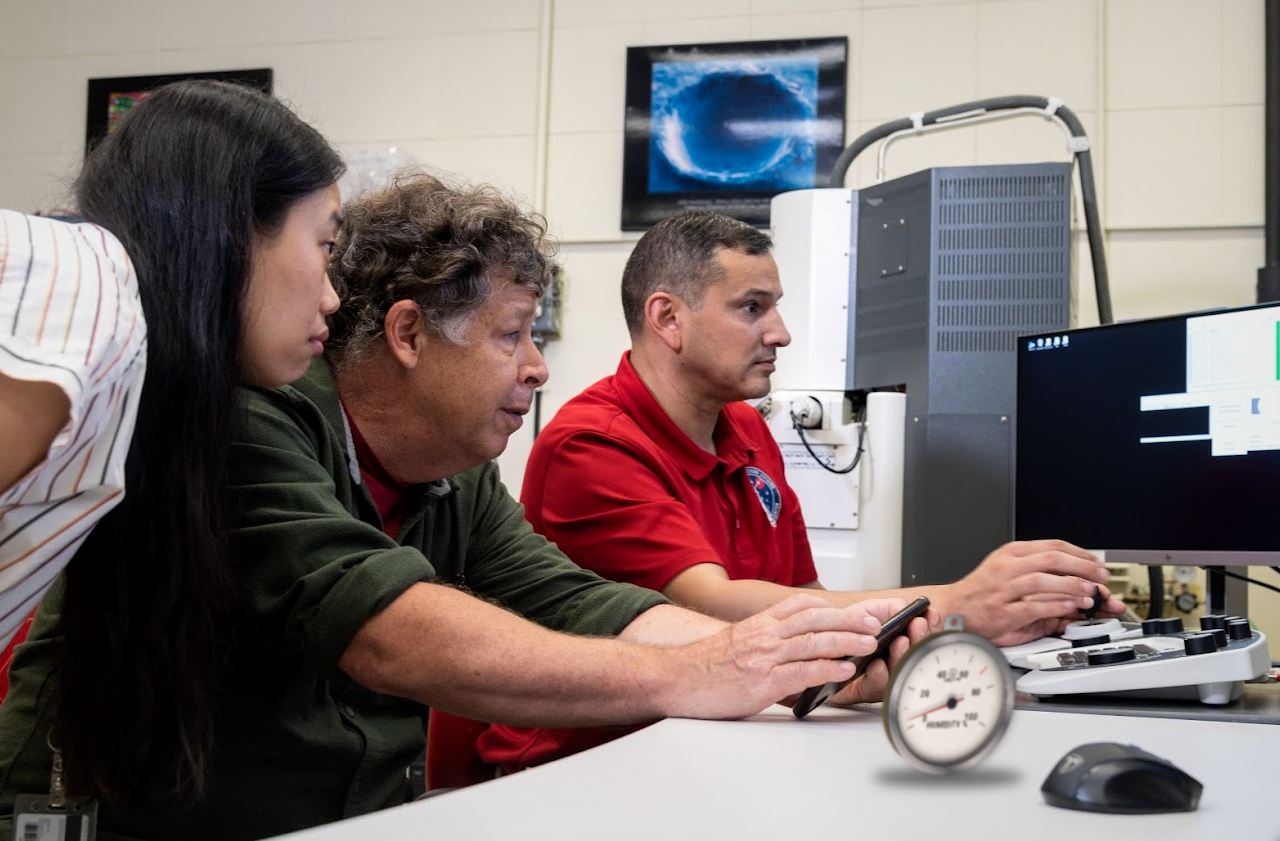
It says {"value": 5, "unit": "%"}
